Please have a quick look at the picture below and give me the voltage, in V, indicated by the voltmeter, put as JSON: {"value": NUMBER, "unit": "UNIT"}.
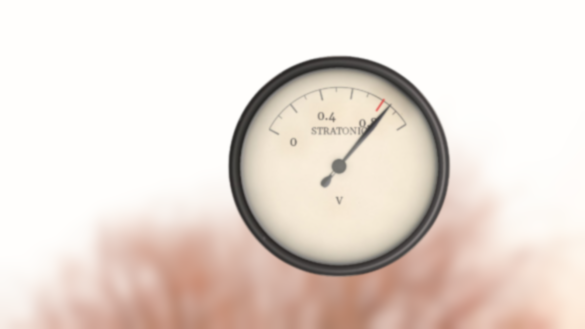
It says {"value": 0.85, "unit": "V"}
